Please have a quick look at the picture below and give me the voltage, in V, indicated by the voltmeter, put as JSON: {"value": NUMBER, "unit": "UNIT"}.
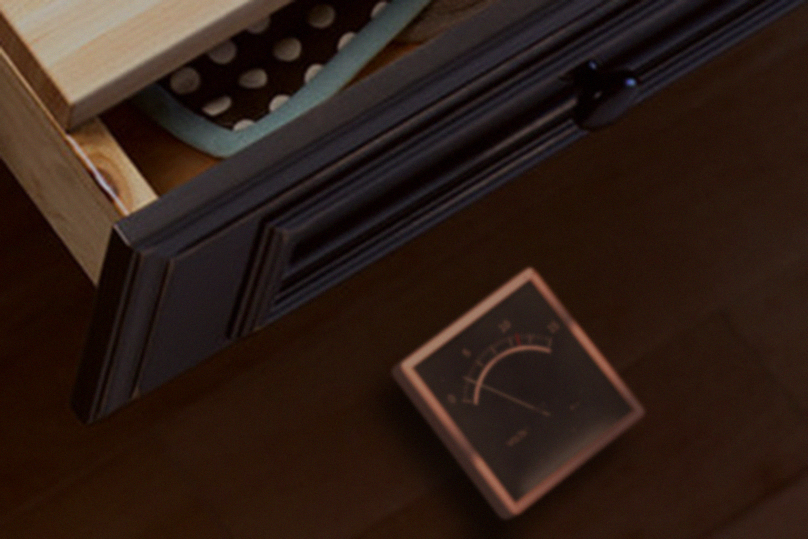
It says {"value": 2.5, "unit": "V"}
